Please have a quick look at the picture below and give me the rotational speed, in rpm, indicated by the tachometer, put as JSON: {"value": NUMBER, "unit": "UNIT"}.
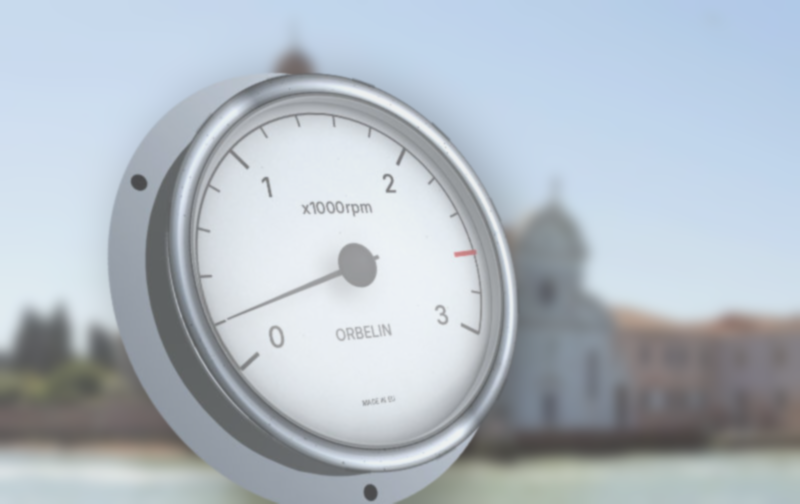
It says {"value": 200, "unit": "rpm"}
